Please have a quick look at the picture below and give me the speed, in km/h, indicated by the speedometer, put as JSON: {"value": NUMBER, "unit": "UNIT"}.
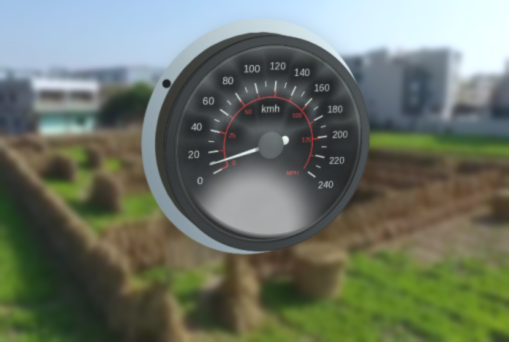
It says {"value": 10, "unit": "km/h"}
